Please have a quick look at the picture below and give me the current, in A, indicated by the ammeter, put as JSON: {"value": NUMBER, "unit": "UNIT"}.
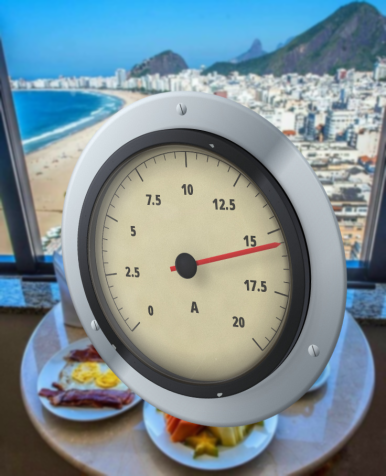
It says {"value": 15.5, "unit": "A"}
